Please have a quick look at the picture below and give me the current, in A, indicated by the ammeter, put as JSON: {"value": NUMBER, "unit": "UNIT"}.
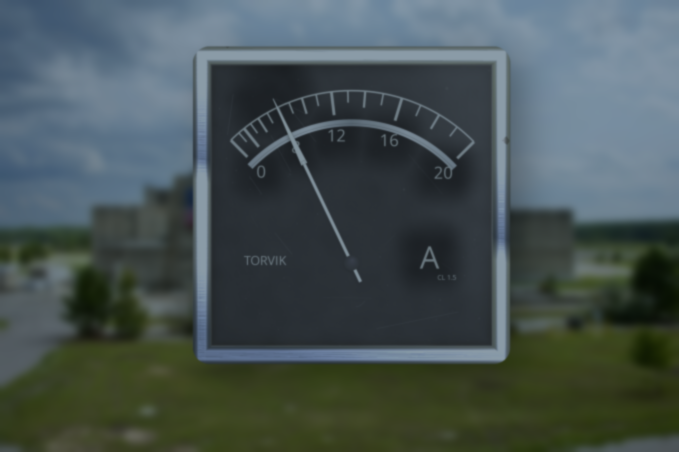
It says {"value": 8, "unit": "A"}
